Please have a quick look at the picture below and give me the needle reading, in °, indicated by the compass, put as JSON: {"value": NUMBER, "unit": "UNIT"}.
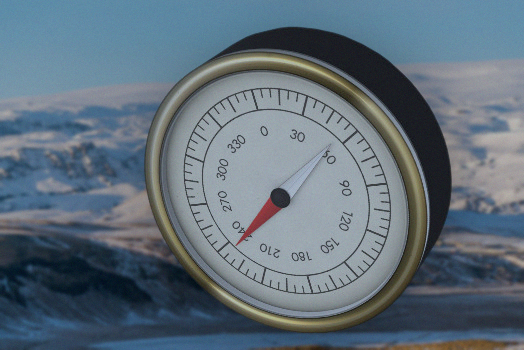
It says {"value": 235, "unit": "°"}
